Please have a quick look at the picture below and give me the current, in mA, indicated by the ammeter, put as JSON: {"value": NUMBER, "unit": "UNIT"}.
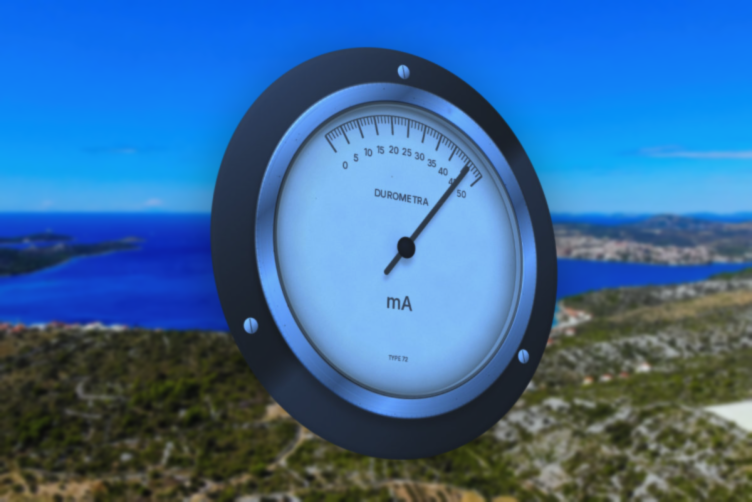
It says {"value": 45, "unit": "mA"}
